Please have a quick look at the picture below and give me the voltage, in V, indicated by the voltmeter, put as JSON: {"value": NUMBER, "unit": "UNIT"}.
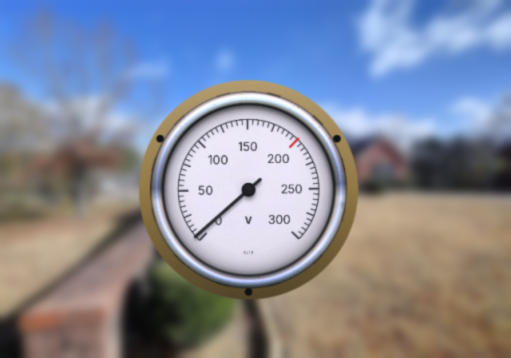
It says {"value": 5, "unit": "V"}
